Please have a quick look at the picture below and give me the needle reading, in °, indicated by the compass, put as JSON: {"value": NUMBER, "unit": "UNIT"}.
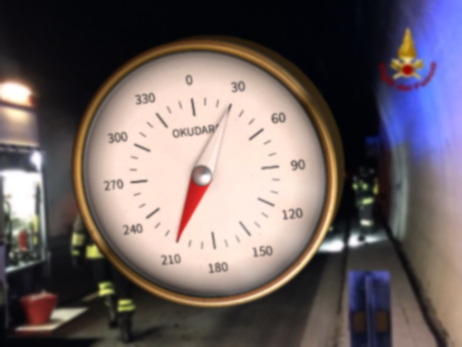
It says {"value": 210, "unit": "°"}
